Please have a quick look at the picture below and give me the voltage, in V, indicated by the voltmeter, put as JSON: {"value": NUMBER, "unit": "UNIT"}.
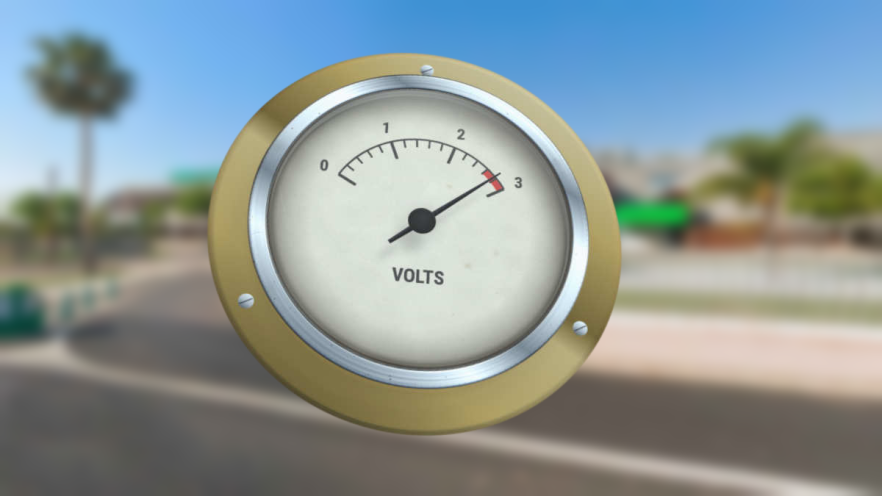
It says {"value": 2.8, "unit": "V"}
